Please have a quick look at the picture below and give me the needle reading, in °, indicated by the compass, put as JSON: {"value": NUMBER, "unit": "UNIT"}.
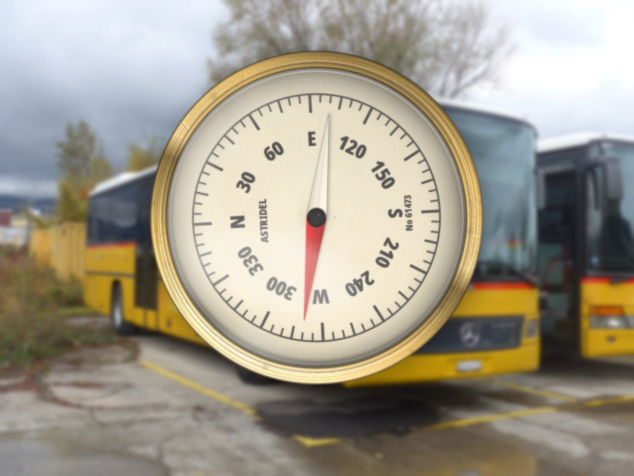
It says {"value": 280, "unit": "°"}
